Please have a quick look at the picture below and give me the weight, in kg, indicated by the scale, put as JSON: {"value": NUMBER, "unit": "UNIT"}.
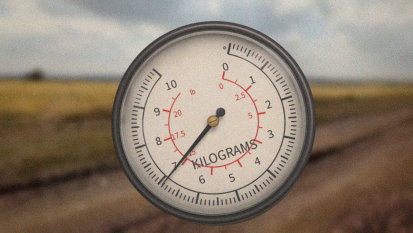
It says {"value": 6.9, "unit": "kg"}
